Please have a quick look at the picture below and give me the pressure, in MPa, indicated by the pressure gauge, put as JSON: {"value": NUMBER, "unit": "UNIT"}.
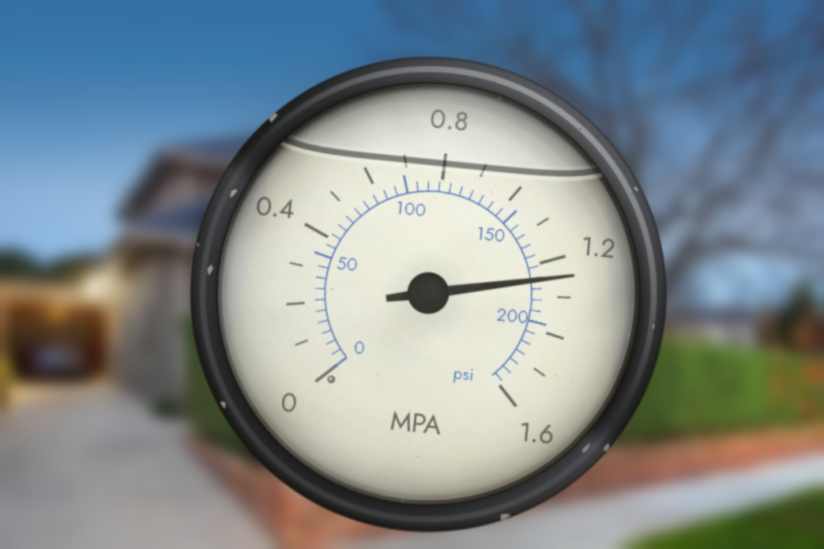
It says {"value": 1.25, "unit": "MPa"}
